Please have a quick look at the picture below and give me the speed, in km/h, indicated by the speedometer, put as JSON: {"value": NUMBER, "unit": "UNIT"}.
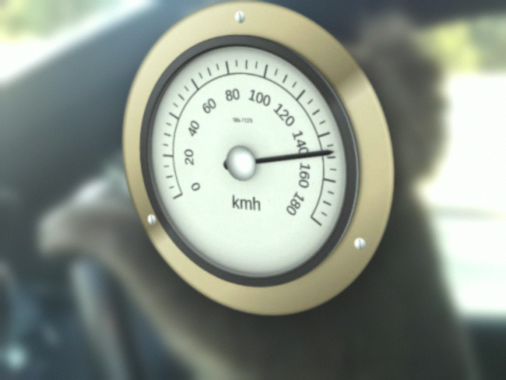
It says {"value": 147.5, "unit": "km/h"}
